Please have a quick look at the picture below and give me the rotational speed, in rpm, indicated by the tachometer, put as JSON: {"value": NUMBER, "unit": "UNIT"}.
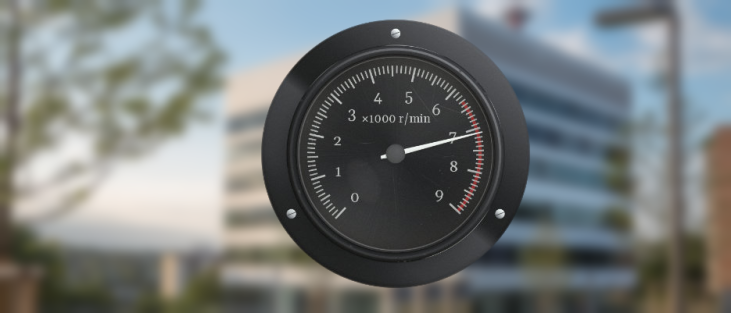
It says {"value": 7100, "unit": "rpm"}
